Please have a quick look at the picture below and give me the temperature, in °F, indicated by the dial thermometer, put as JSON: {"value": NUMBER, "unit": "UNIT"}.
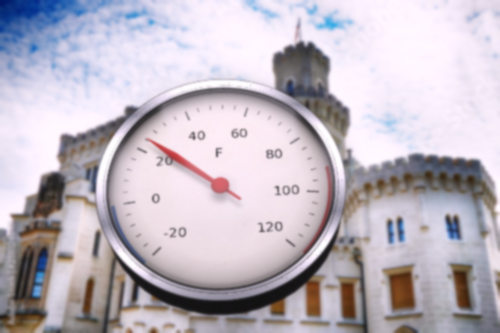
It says {"value": 24, "unit": "°F"}
